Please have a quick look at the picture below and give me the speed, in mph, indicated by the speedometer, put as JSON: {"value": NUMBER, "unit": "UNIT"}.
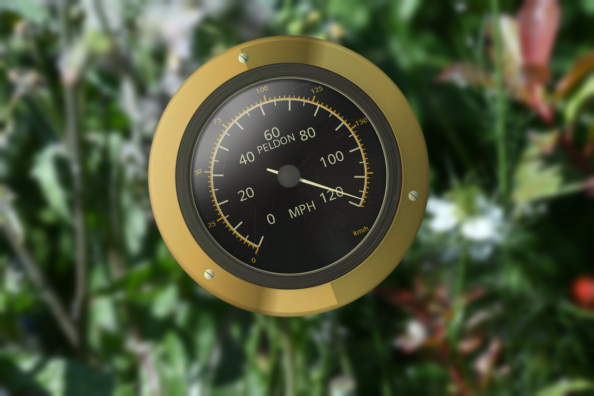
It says {"value": 117.5, "unit": "mph"}
